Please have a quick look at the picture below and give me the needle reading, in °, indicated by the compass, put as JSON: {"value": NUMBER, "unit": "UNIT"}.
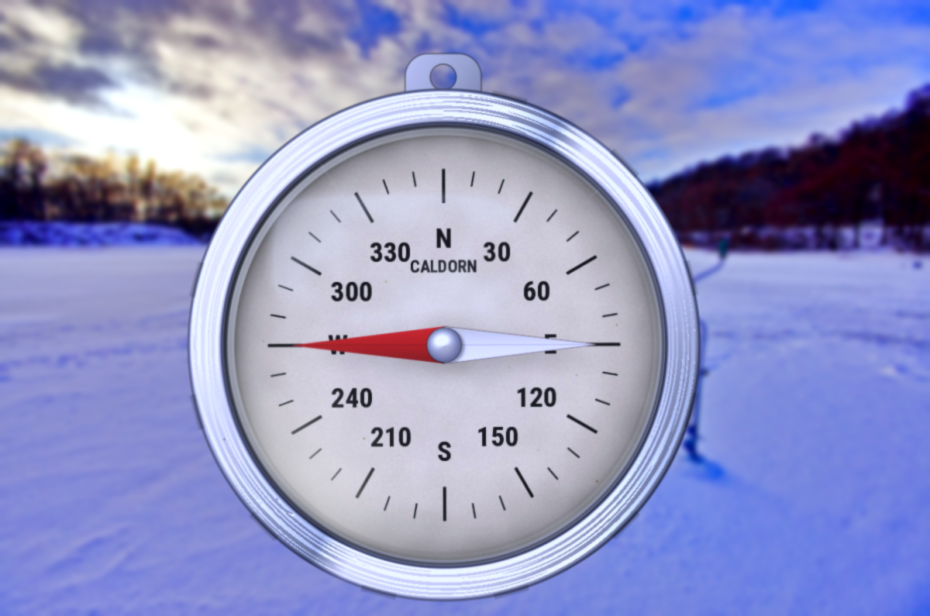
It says {"value": 270, "unit": "°"}
